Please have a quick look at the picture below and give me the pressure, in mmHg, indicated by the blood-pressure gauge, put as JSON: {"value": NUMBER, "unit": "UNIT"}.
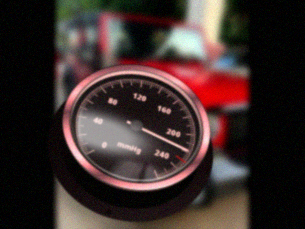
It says {"value": 220, "unit": "mmHg"}
